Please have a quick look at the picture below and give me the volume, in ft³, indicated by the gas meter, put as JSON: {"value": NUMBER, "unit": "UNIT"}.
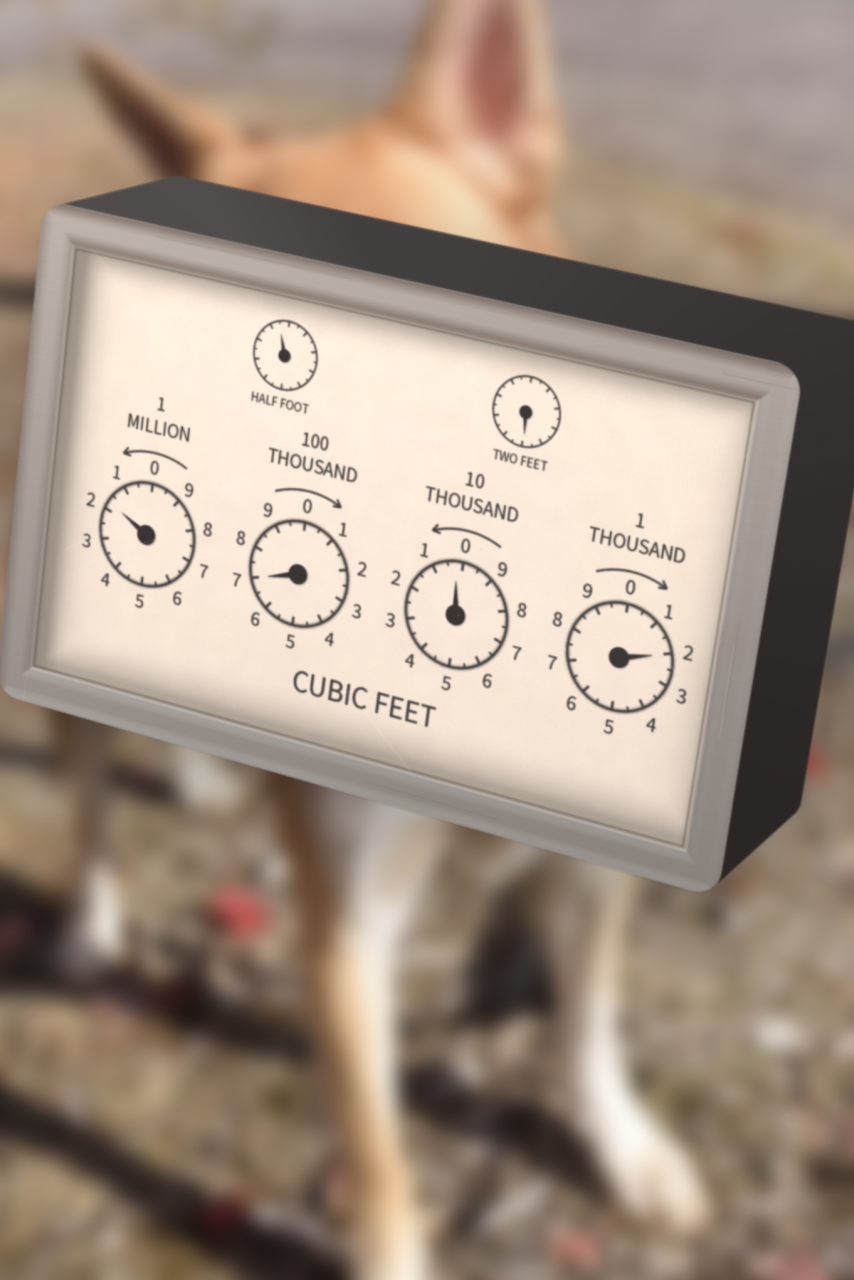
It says {"value": 170200, "unit": "ft³"}
